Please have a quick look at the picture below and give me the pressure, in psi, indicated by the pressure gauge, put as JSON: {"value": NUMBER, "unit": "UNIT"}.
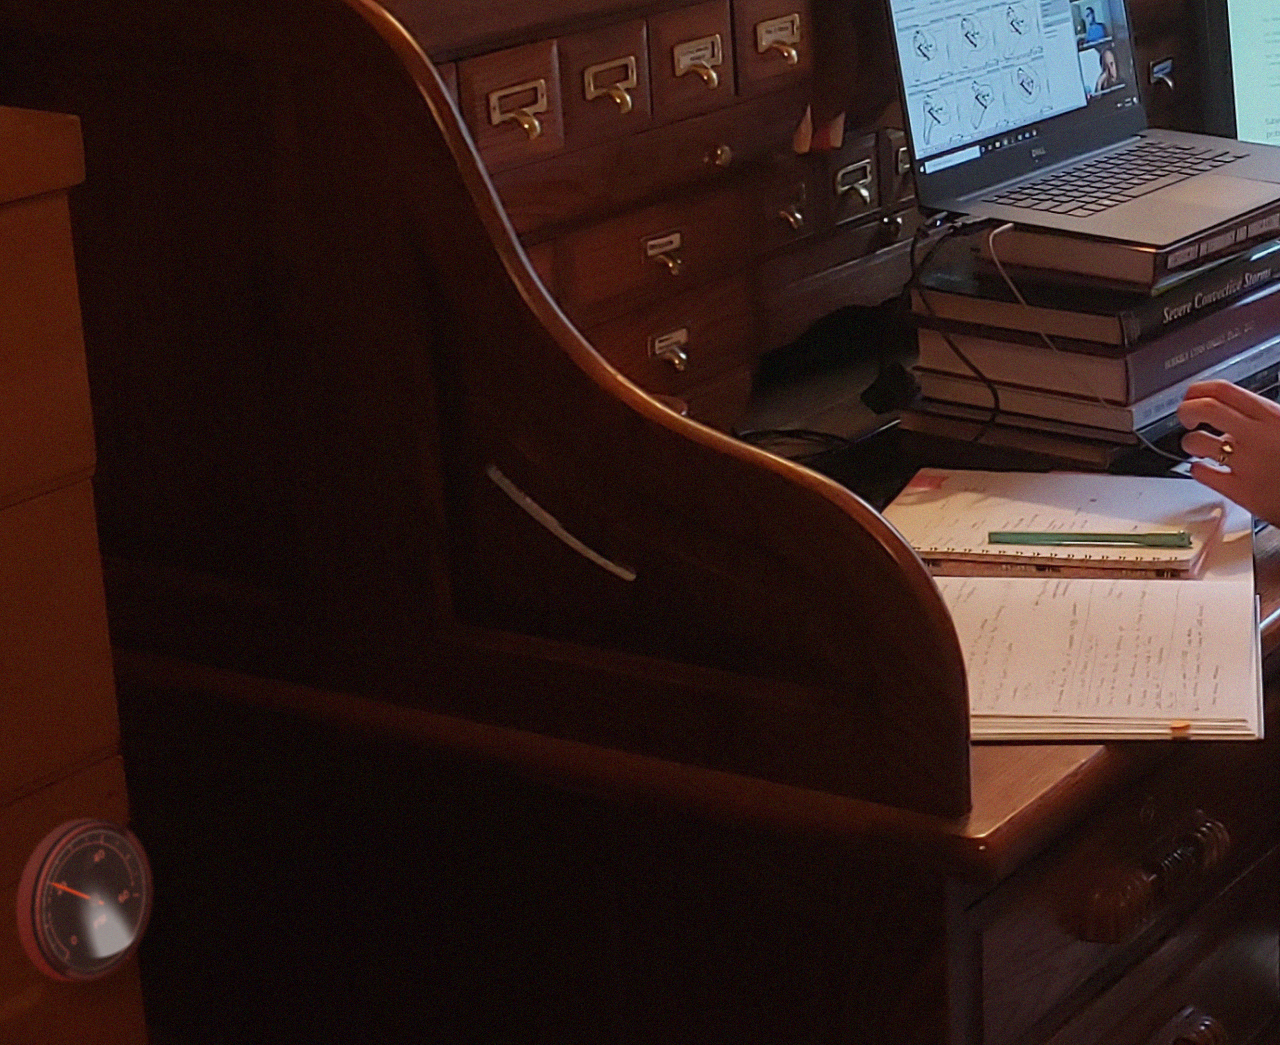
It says {"value": 20, "unit": "psi"}
